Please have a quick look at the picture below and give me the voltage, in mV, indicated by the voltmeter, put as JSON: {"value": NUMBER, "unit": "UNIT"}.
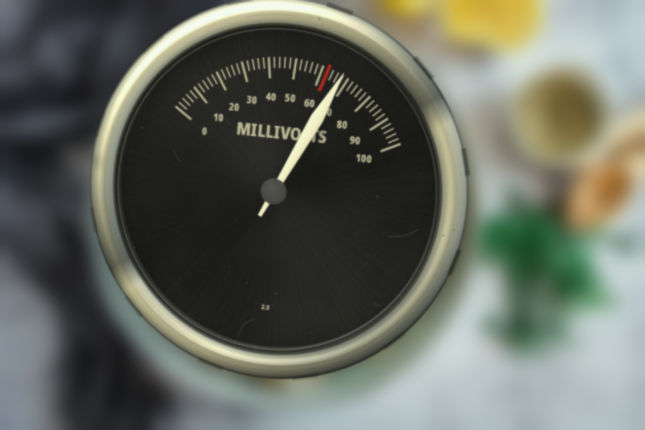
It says {"value": 68, "unit": "mV"}
